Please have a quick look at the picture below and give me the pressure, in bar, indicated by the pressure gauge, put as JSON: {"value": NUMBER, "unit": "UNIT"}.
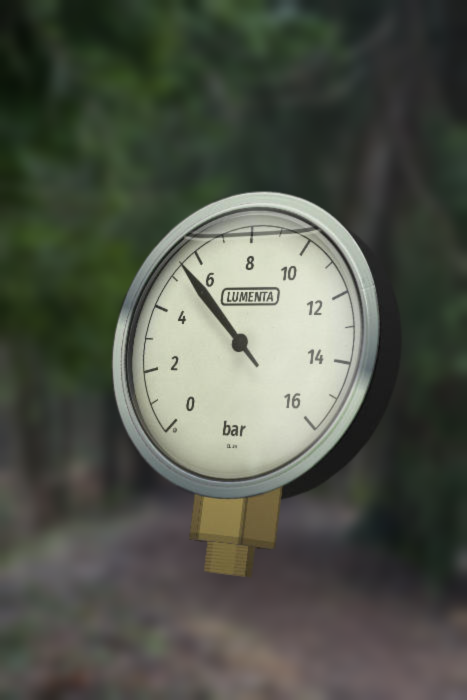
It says {"value": 5.5, "unit": "bar"}
